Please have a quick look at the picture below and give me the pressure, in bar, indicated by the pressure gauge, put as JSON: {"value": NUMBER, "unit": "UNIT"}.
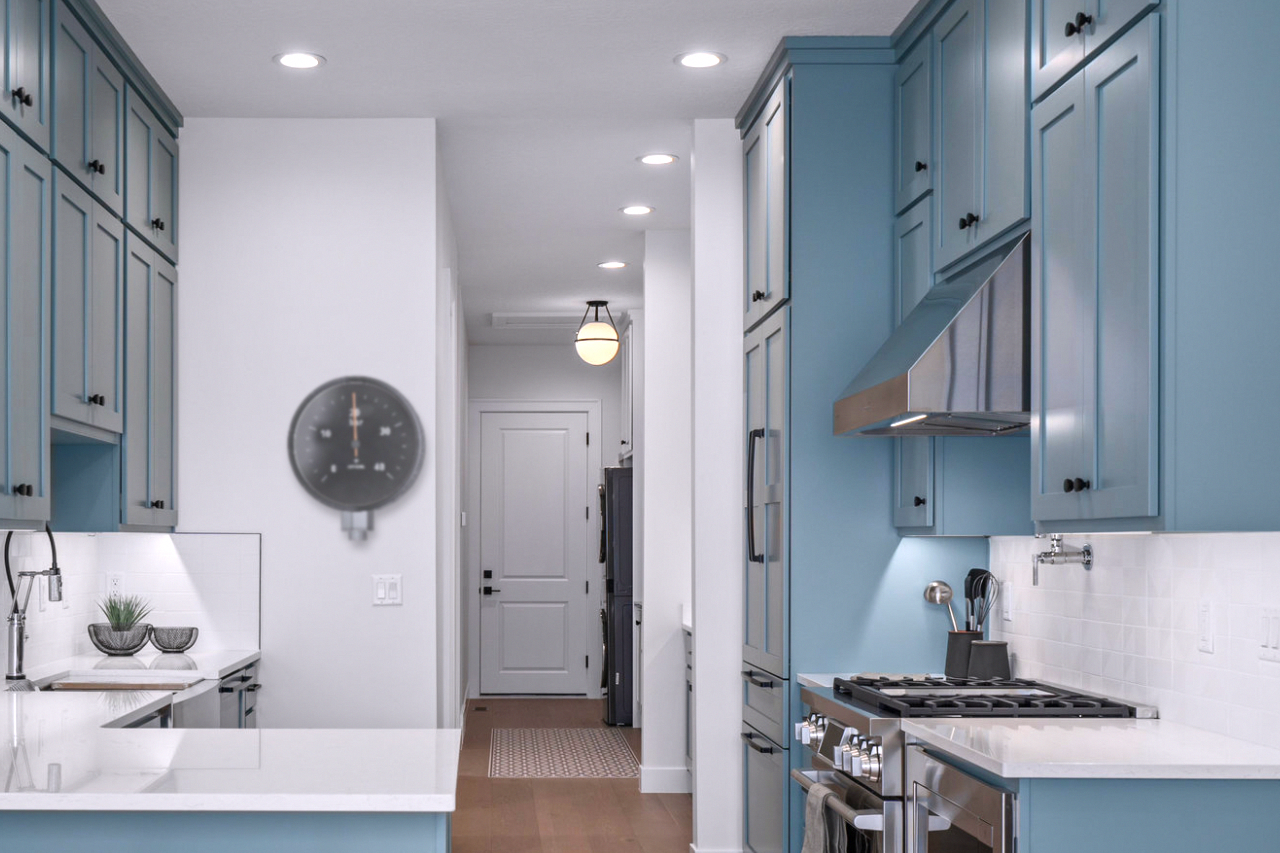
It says {"value": 20, "unit": "bar"}
